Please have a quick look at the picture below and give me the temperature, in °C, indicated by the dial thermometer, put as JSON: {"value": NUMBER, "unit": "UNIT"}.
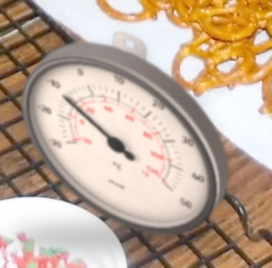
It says {"value": -10, "unit": "°C"}
